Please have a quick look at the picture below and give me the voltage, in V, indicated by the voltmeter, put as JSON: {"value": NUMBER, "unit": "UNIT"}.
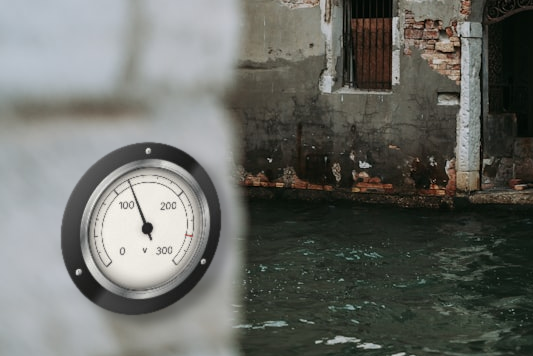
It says {"value": 120, "unit": "V"}
